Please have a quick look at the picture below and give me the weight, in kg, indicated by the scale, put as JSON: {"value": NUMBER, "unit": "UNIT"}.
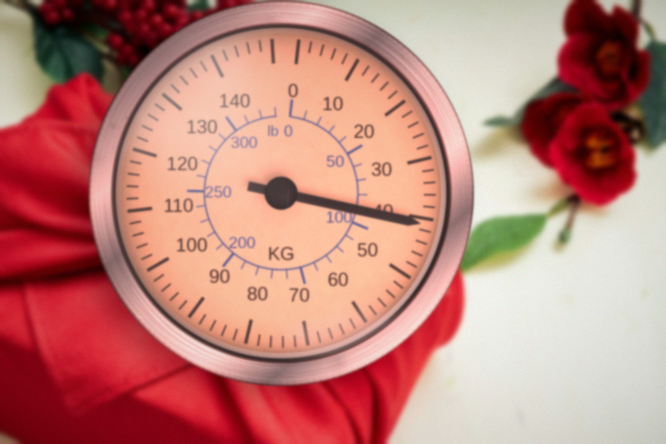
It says {"value": 41, "unit": "kg"}
